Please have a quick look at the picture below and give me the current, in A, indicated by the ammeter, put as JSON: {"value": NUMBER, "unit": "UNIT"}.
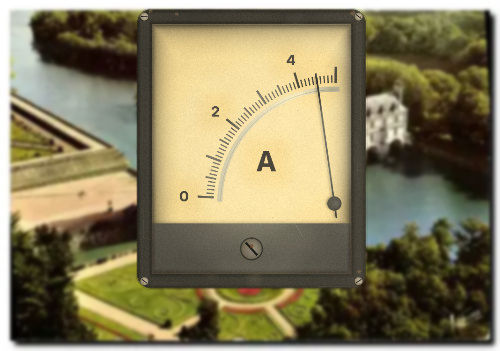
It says {"value": 4.5, "unit": "A"}
